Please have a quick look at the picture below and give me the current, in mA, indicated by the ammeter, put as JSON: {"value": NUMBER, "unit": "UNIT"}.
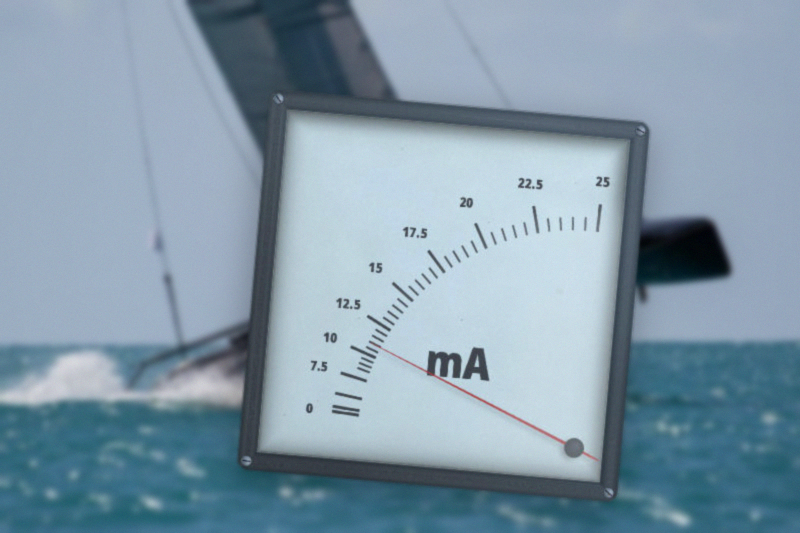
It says {"value": 11, "unit": "mA"}
